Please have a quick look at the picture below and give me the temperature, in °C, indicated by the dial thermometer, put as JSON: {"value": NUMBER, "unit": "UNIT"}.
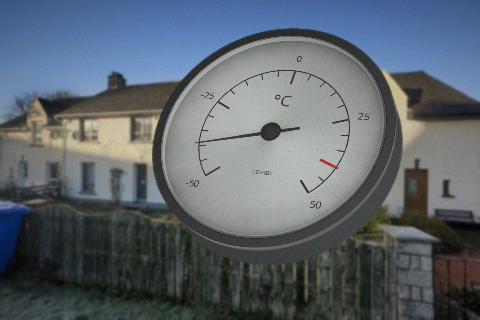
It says {"value": -40, "unit": "°C"}
